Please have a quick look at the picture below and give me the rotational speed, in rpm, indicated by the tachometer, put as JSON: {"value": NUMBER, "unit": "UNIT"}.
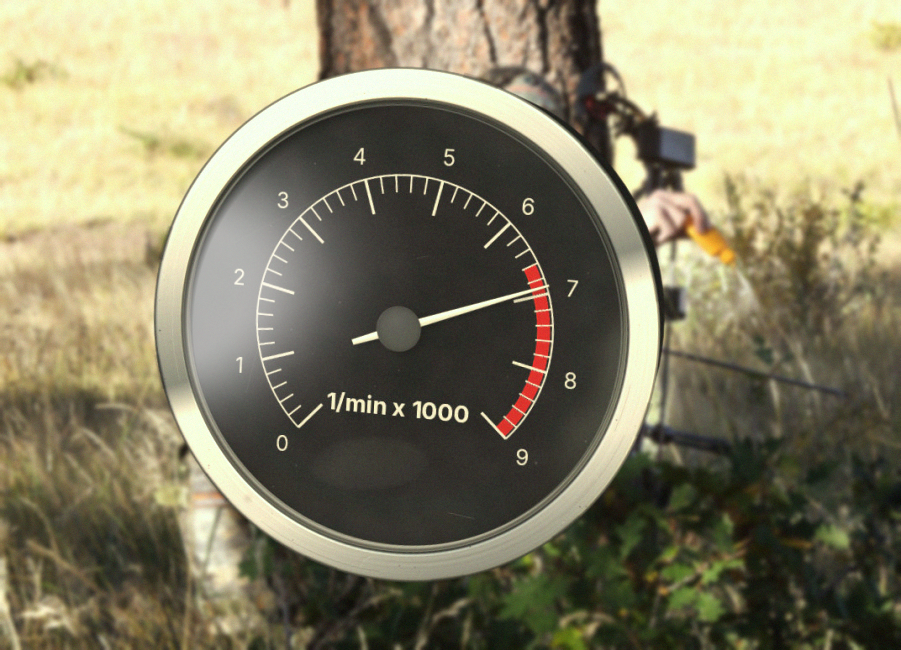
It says {"value": 6900, "unit": "rpm"}
